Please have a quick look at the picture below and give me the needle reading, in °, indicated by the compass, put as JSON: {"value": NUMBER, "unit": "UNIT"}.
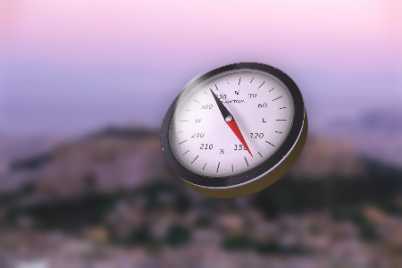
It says {"value": 142.5, "unit": "°"}
